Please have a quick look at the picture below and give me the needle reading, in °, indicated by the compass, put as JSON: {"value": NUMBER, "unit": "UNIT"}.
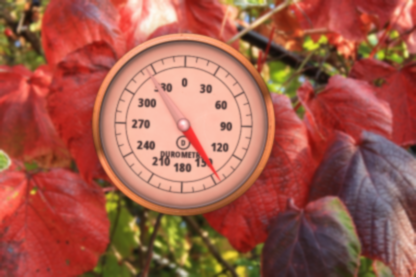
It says {"value": 145, "unit": "°"}
